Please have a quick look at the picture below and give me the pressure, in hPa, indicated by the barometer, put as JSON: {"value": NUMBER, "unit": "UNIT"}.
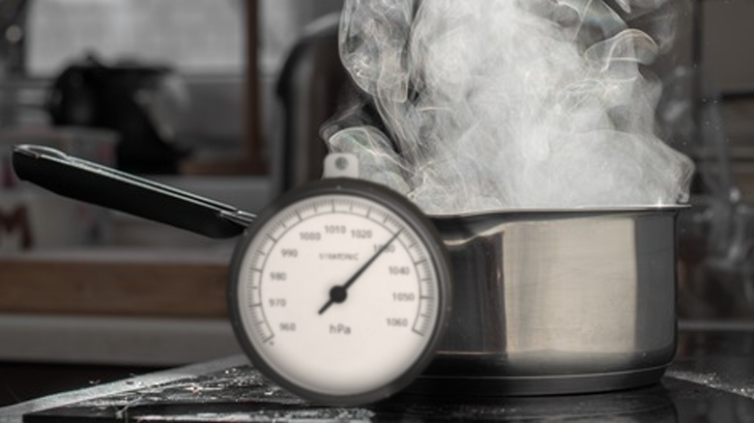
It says {"value": 1030, "unit": "hPa"}
